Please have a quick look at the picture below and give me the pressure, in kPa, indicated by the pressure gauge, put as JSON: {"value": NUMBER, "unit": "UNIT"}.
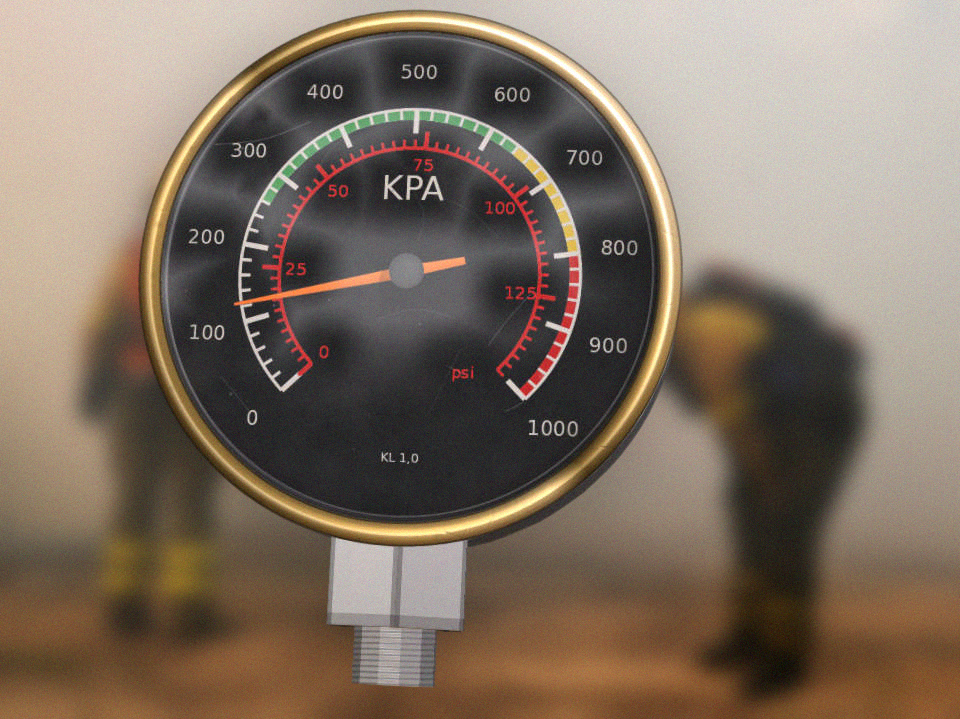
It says {"value": 120, "unit": "kPa"}
